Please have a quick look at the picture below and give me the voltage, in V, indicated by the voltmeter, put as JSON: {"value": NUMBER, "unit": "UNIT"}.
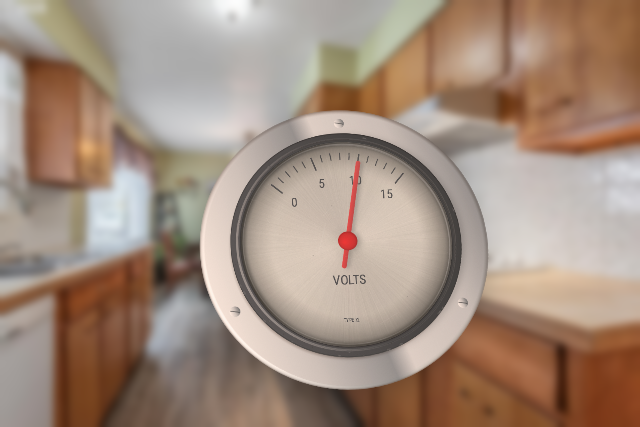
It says {"value": 10, "unit": "V"}
